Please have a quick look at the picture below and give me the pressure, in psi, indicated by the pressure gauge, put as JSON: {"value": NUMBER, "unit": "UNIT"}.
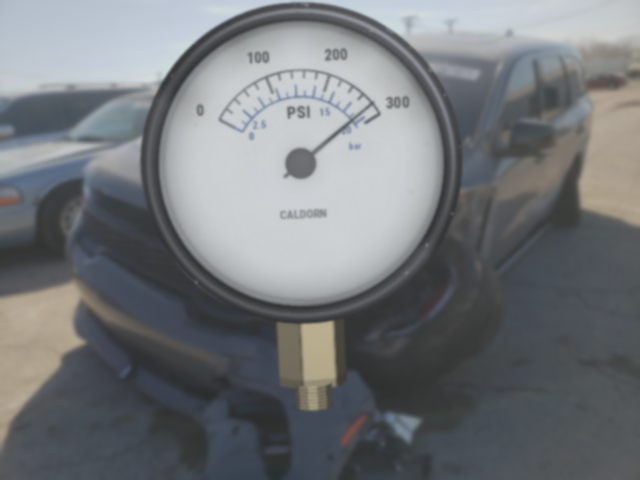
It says {"value": 280, "unit": "psi"}
